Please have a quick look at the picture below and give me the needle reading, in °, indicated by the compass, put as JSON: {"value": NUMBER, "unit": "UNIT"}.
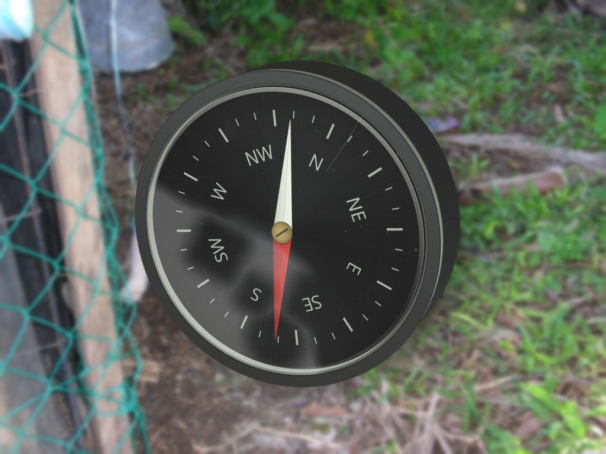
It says {"value": 160, "unit": "°"}
